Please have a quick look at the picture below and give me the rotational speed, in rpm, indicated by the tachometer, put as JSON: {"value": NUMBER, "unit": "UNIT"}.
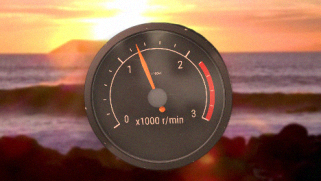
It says {"value": 1300, "unit": "rpm"}
